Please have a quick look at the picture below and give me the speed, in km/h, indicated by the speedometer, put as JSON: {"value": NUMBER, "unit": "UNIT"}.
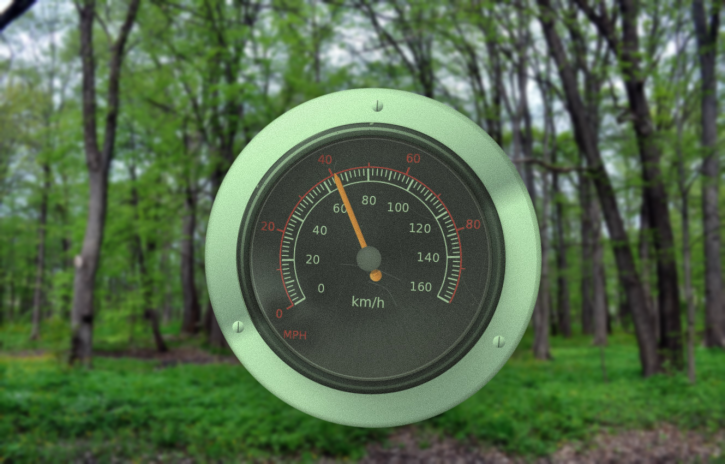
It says {"value": 66, "unit": "km/h"}
